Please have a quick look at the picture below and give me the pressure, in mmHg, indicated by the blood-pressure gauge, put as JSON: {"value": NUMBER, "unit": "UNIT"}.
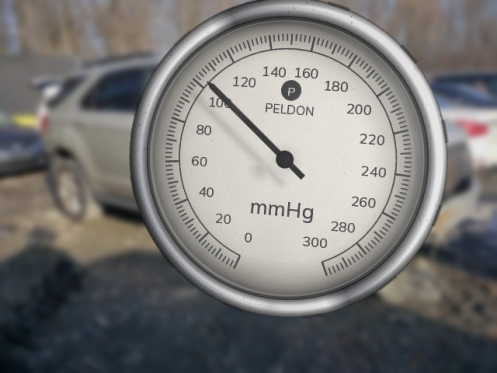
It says {"value": 104, "unit": "mmHg"}
